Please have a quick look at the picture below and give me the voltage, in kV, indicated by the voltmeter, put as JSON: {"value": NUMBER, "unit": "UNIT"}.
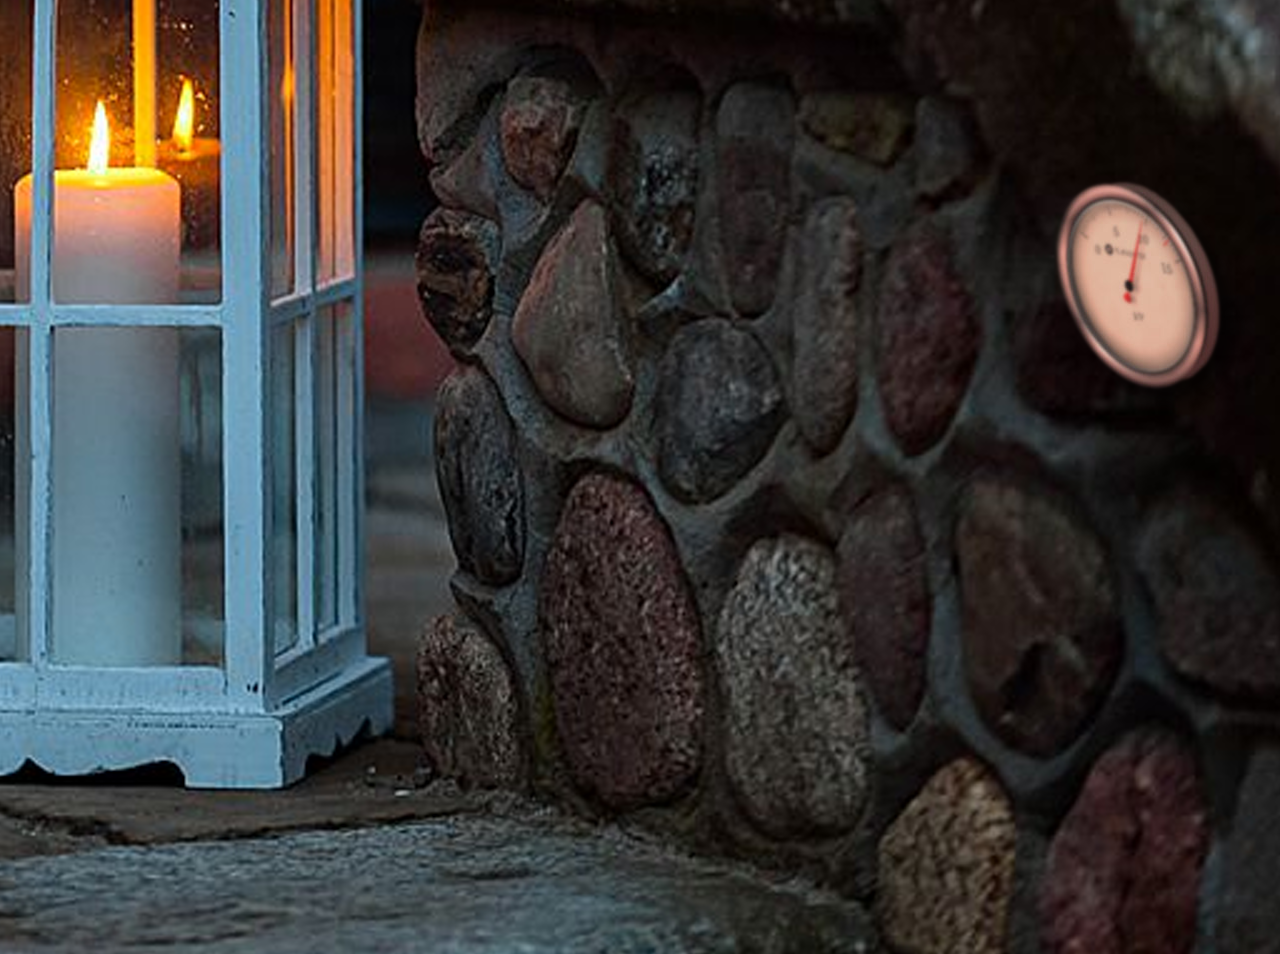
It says {"value": 10, "unit": "kV"}
